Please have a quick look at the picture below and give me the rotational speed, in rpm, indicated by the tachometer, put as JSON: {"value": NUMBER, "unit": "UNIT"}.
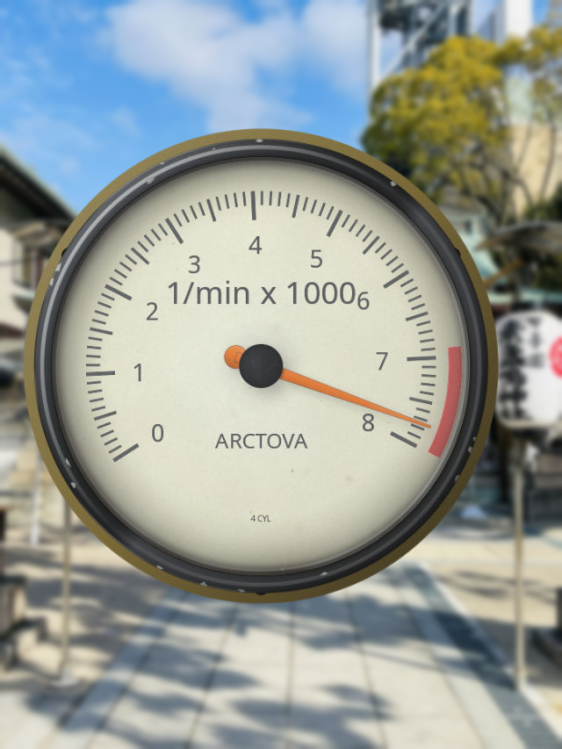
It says {"value": 7750, "unit": "rpm"}
